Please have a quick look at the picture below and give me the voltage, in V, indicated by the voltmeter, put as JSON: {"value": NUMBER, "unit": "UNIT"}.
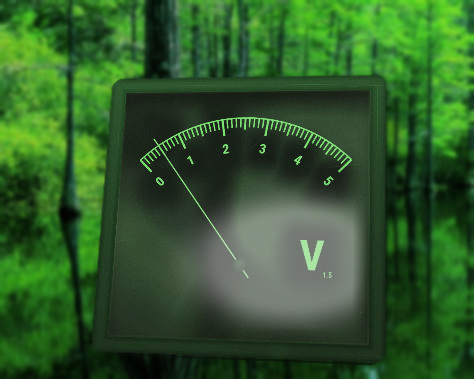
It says {"value": 0.5, "unit": "V"}
